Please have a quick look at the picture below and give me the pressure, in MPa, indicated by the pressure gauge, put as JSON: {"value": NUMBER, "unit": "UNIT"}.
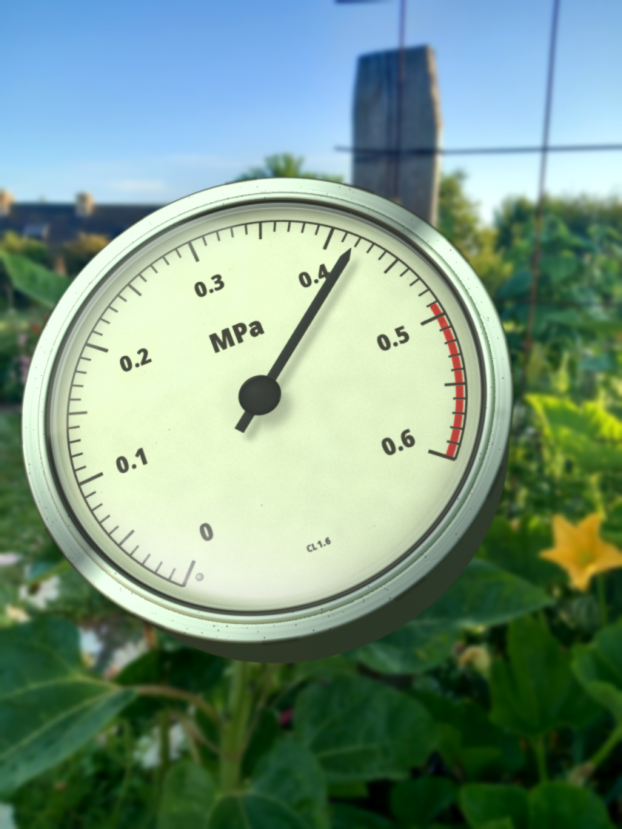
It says {"value": 0.42, "unit": "MPa"}
